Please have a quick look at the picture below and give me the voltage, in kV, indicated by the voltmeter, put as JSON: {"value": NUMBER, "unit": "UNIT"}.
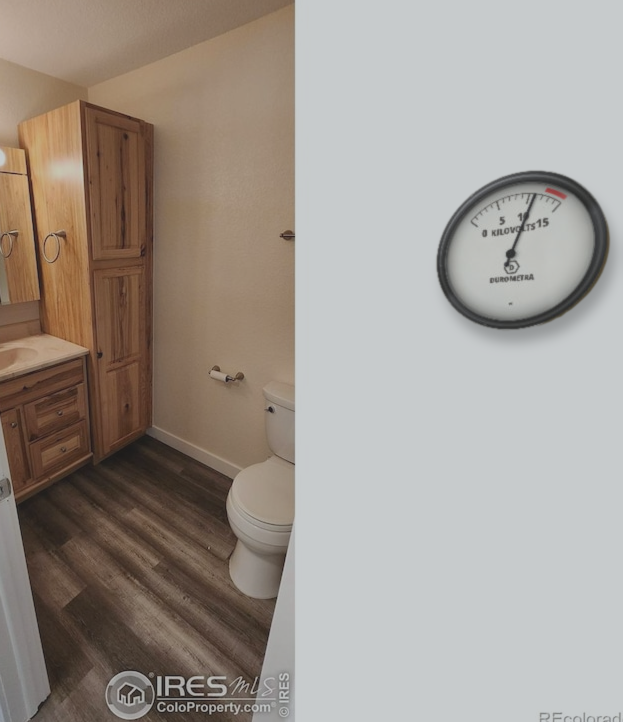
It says {"value": 11, "unit": "kV"}
